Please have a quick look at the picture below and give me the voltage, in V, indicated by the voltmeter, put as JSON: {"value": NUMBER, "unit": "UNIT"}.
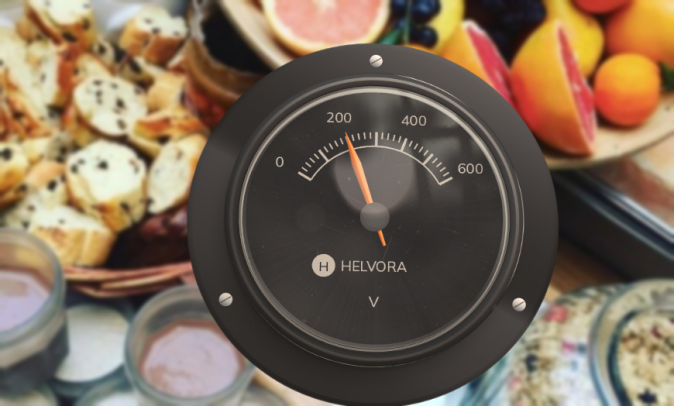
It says {"value": 200, "unit": "V"}
